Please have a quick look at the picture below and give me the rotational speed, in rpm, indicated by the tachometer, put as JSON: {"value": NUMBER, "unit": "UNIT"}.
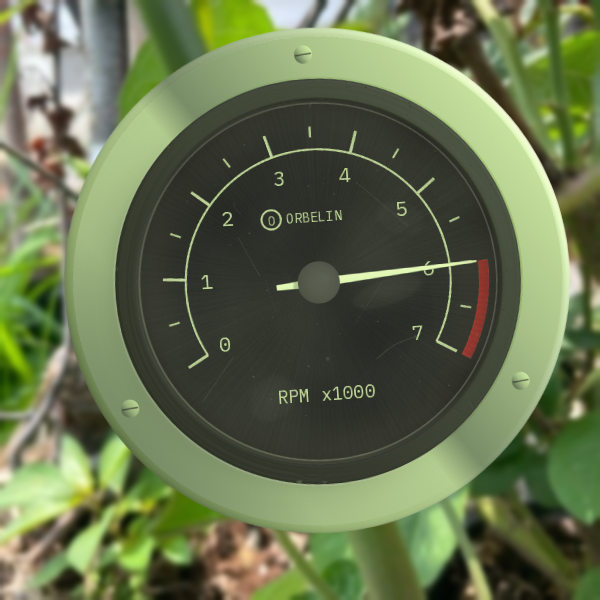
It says {"value": 6000, "unit": "rpm"}
